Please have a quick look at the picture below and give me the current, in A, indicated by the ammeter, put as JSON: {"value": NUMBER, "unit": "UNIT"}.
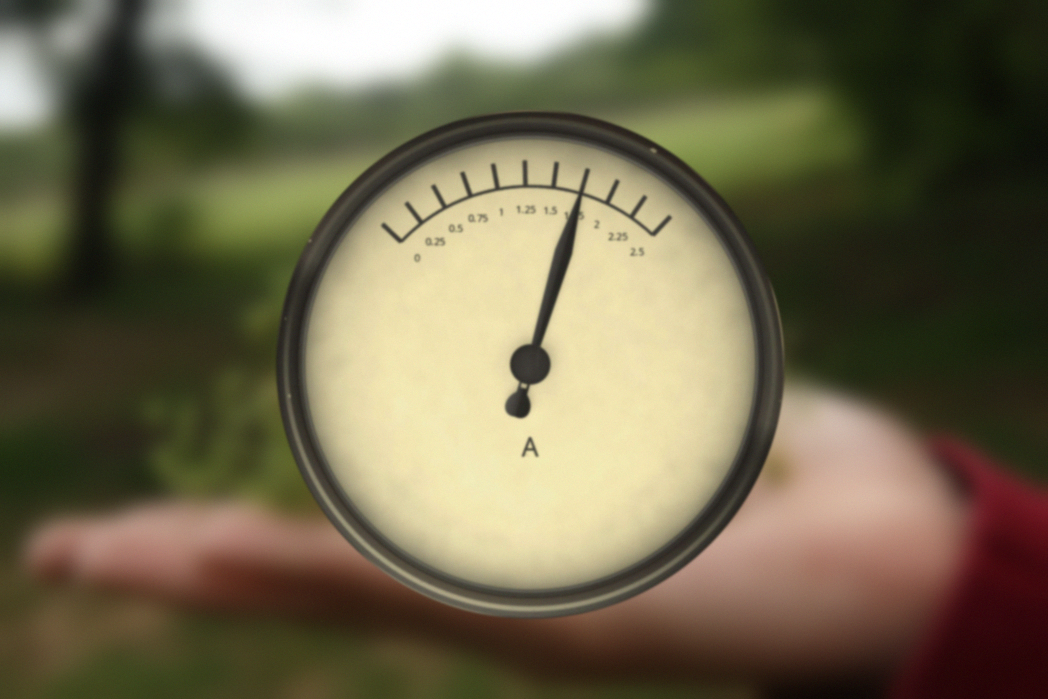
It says {"value": 1.75, "unit": "A"}
